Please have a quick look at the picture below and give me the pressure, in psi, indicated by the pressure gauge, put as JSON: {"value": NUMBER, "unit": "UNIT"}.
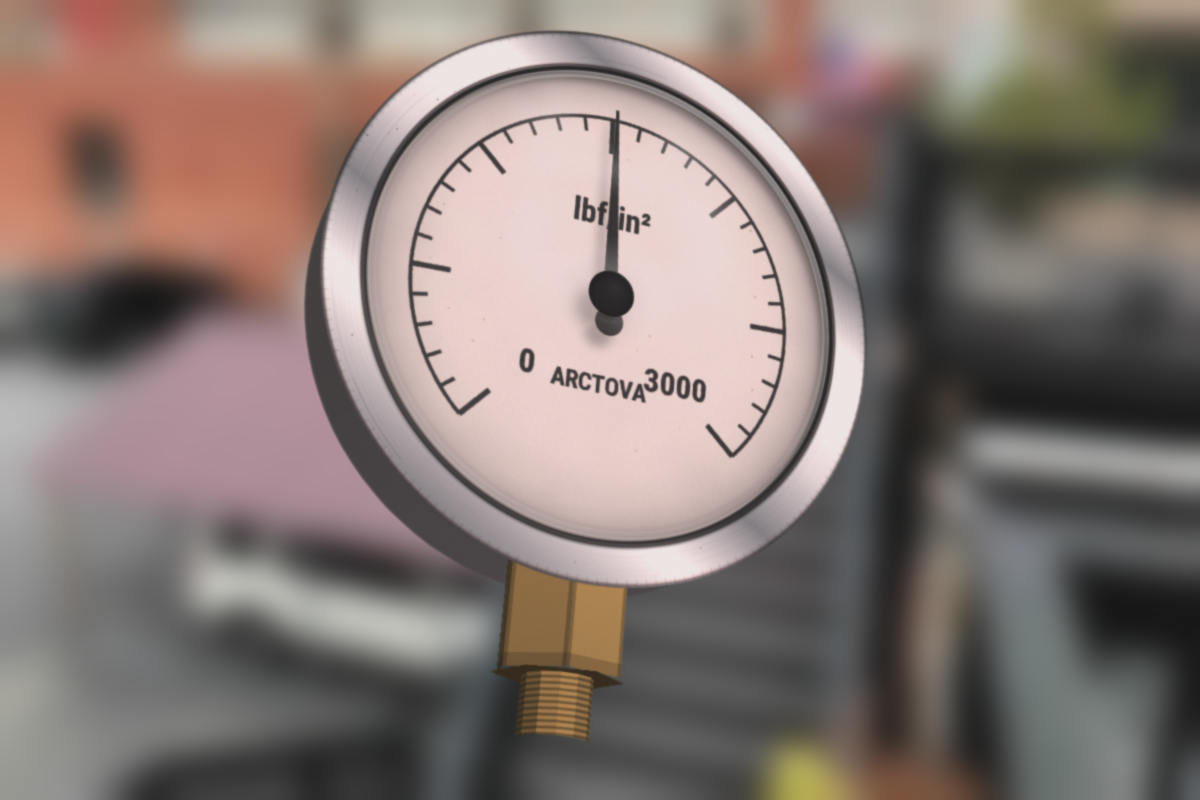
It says {"value": 1500, "unit": "psi"}
